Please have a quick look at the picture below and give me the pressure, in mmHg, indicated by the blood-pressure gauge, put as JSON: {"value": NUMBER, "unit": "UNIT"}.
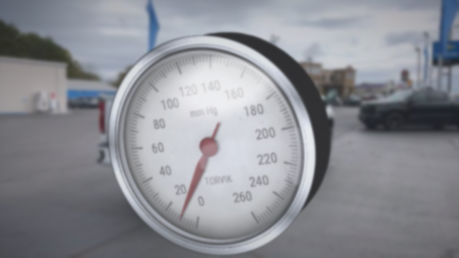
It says {"value": 10, "unit": "mmHg"}
